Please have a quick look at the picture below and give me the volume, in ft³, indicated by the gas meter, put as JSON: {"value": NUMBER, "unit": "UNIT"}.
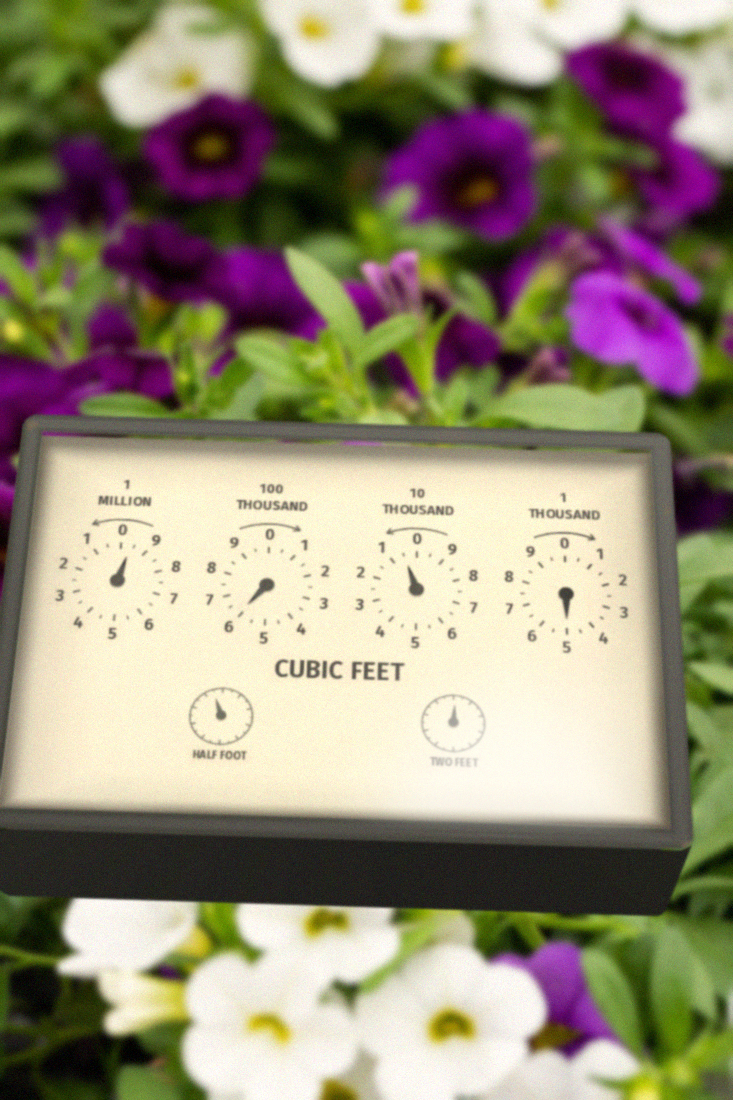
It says {"value": 960500, "unit": "ft³"}
